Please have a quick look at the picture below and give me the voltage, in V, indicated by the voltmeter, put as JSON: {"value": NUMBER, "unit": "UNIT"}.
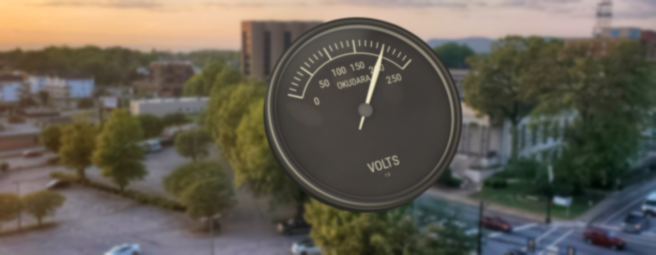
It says {"value": 200, "unit": "V"}
